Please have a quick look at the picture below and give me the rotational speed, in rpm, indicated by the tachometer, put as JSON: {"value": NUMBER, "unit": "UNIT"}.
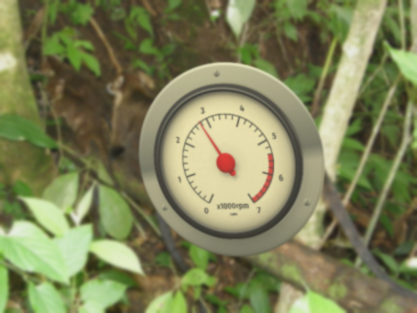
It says {"value": 2800, "unit": "rpm"}
